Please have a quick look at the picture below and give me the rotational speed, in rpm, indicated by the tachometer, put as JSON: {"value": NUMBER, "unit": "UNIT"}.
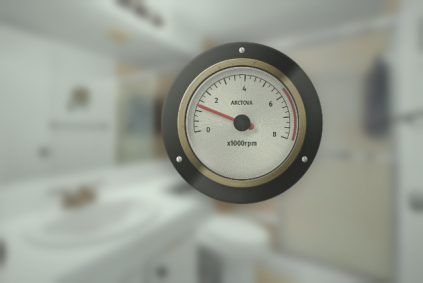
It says {"value": 1250, "unit": "rpm"}
